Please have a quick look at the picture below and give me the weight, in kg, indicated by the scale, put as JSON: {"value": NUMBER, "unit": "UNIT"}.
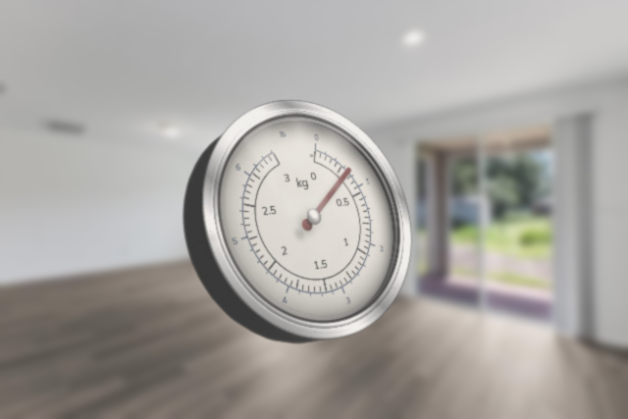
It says {"value": 0.3, "unit": "kg"}
